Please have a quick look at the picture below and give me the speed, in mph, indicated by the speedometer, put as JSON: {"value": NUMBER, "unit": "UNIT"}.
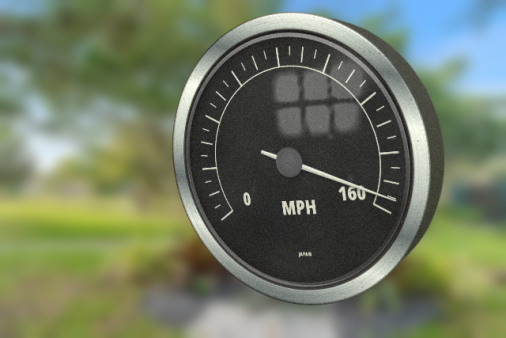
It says {"value": 155, "unit": "mph"}
